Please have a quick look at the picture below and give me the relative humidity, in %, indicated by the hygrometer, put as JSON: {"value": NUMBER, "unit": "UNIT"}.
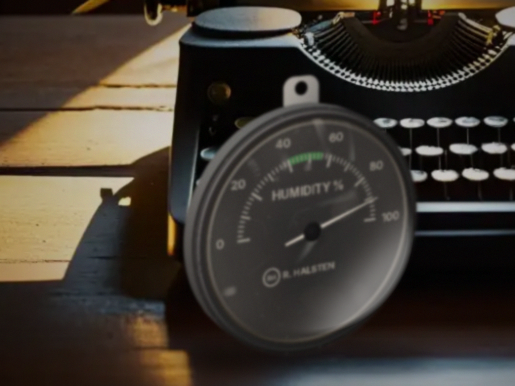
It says {"value": 90, "unit": "%"}
